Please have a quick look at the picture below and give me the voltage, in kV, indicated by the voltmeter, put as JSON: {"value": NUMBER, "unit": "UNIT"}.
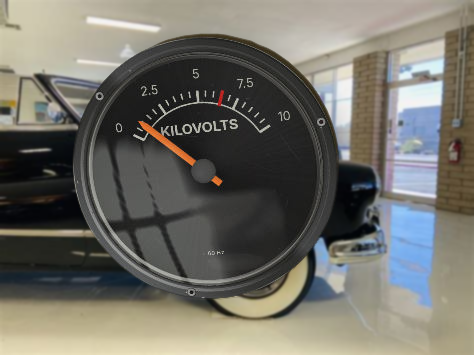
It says {"value": 1, "unit": "kV"}
